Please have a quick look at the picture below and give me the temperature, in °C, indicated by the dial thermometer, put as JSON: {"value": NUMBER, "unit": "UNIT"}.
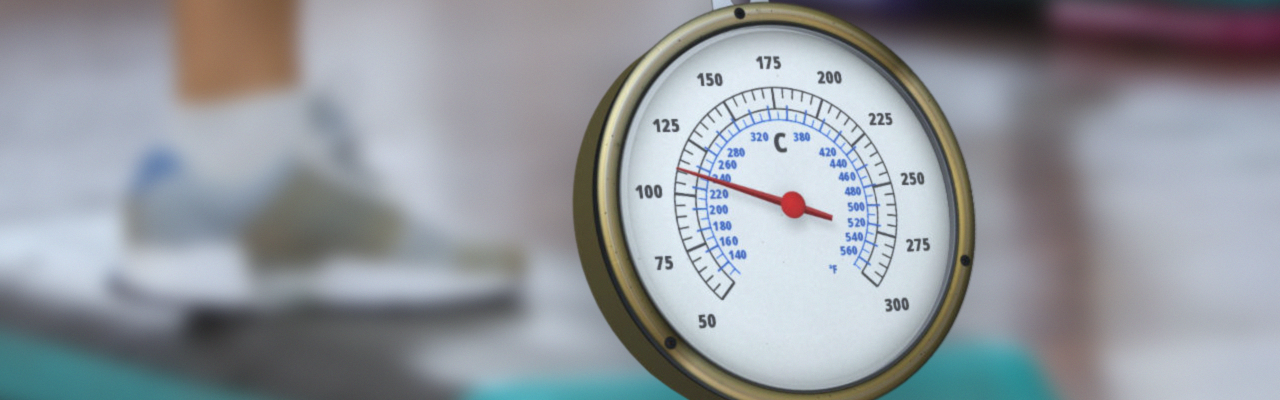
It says {"value": 110, "unit": "°C"}
